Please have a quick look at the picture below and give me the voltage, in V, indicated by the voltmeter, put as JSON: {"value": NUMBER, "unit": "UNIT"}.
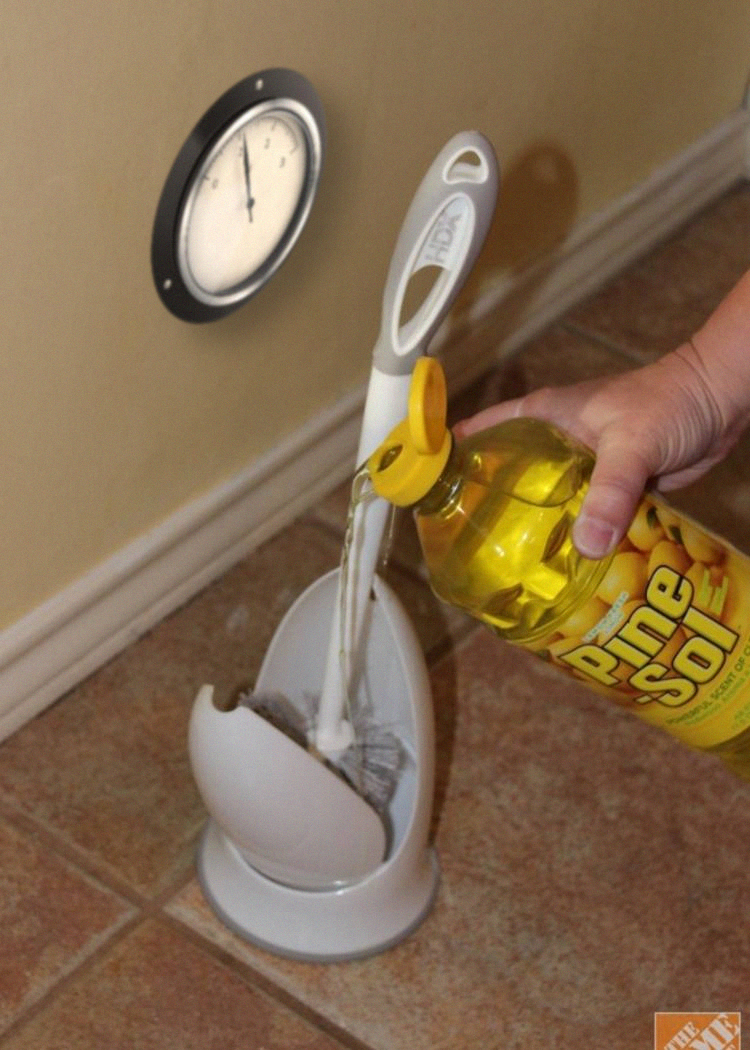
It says {"value": 1, "unit": "V"}
